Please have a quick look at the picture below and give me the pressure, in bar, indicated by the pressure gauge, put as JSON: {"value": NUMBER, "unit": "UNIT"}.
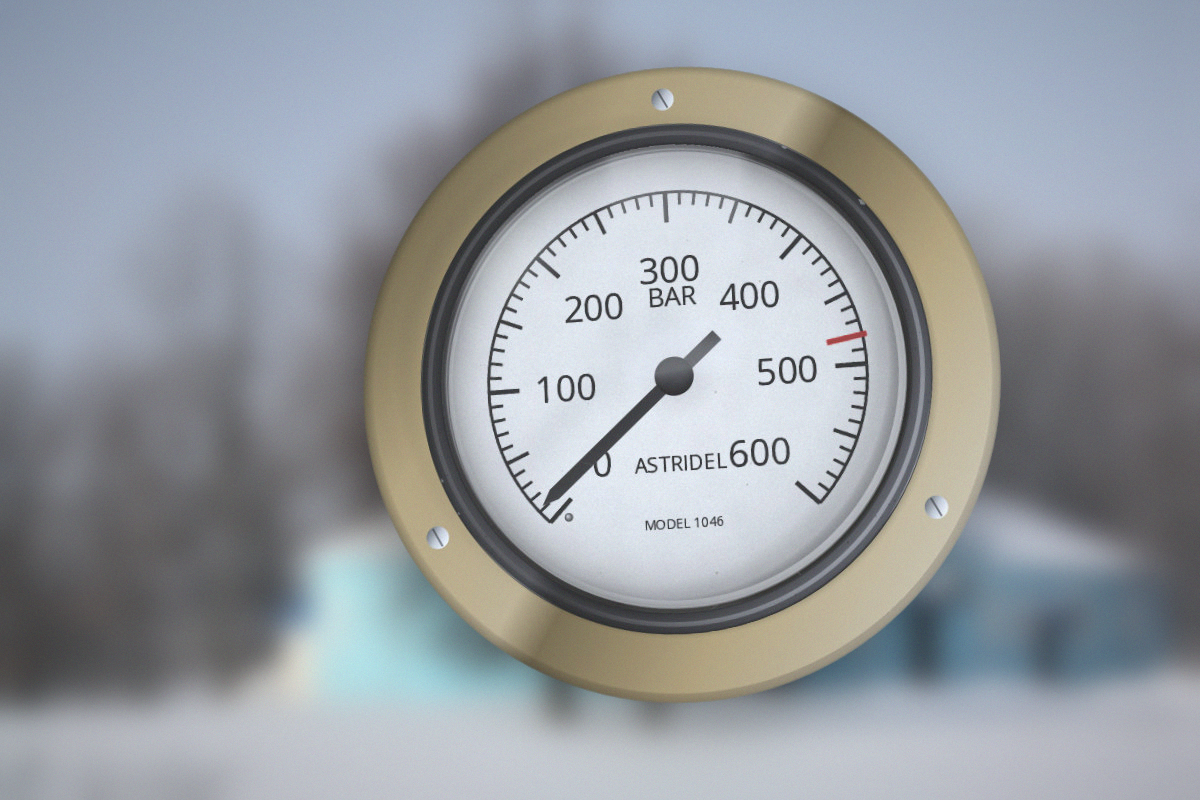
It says {"value": 10, "unit": "bar"}
